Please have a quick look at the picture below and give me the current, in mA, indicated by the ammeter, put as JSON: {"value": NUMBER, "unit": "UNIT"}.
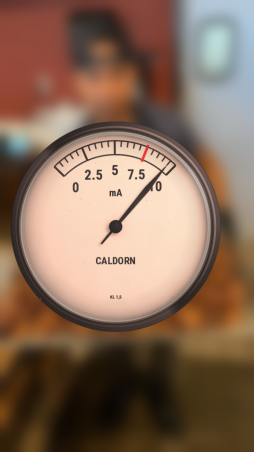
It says {"value": 9.5, "unit": "mA"}
